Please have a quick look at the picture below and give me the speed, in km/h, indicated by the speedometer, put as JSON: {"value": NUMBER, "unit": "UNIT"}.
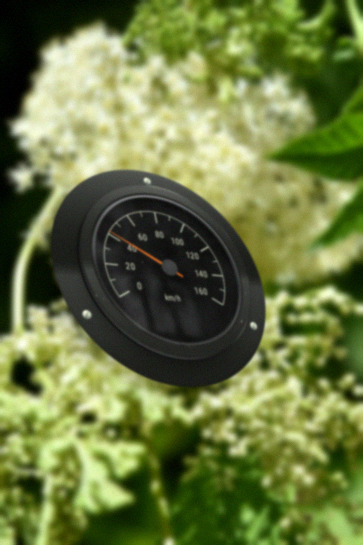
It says {"value": 40, "unit": "km/h"}
